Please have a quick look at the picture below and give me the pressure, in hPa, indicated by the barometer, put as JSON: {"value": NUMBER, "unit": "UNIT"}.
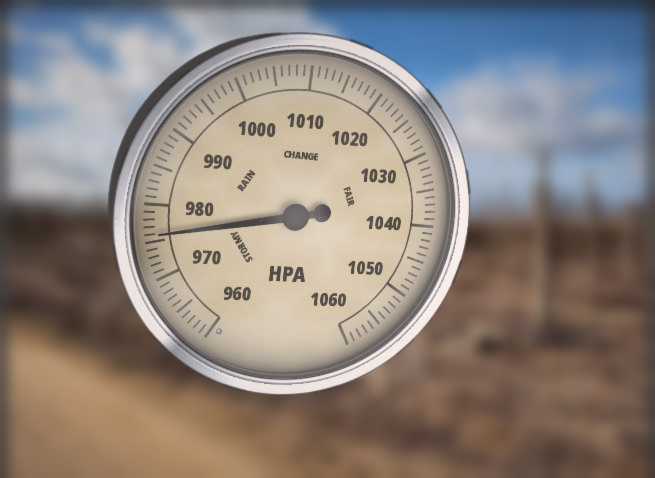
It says {"value": 976, "unit": "hPa"}
